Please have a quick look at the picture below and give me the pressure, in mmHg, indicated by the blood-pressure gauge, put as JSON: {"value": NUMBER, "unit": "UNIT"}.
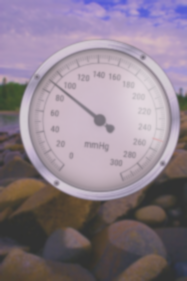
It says {"value": 90, "unit": "mmHg"}
